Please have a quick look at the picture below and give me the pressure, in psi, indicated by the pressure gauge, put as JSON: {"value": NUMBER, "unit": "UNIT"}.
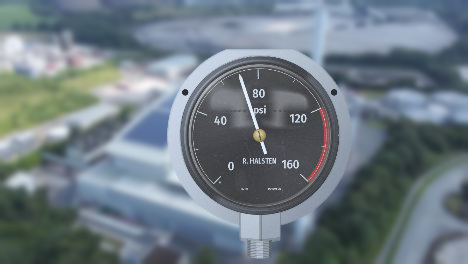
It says {"value": 70, "unit": "psi"}
